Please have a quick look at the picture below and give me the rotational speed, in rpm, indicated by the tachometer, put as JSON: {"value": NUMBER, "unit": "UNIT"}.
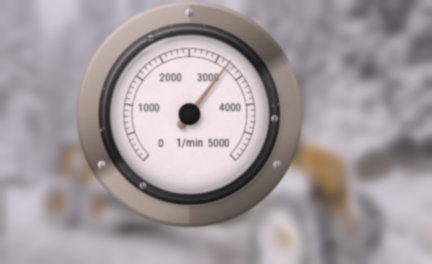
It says {"value": 3200, "unit": "rpm"}
